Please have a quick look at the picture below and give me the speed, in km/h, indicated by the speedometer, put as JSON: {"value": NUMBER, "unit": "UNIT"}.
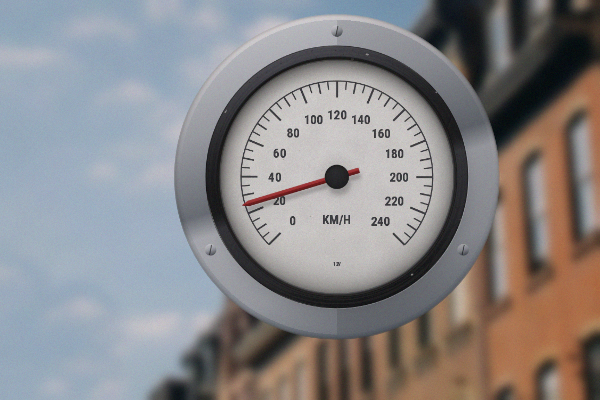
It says {"value": 25, "unit": "km/h"}
